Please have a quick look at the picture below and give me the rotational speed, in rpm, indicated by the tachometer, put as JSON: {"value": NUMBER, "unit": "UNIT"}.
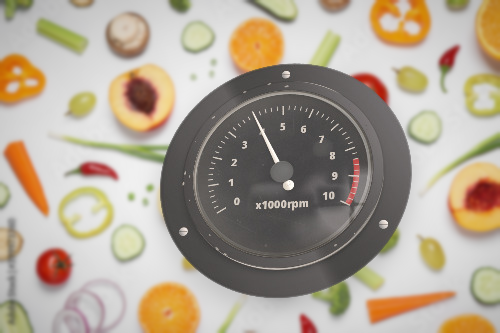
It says {"value": 4000, "unit": "rpm"}
